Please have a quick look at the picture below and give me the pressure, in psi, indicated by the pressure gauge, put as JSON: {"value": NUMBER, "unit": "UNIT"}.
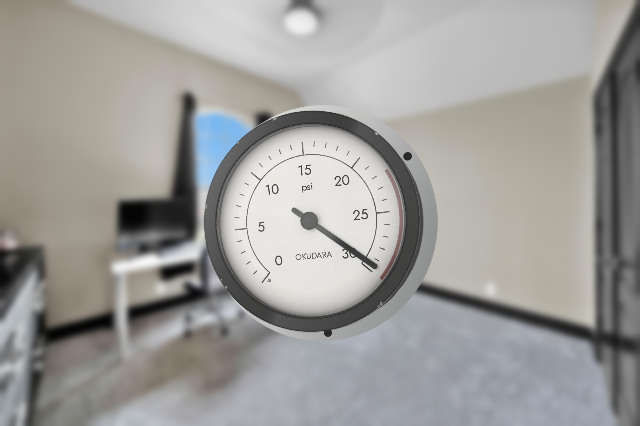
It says {"value": 29.5, "unit": "psi"}
